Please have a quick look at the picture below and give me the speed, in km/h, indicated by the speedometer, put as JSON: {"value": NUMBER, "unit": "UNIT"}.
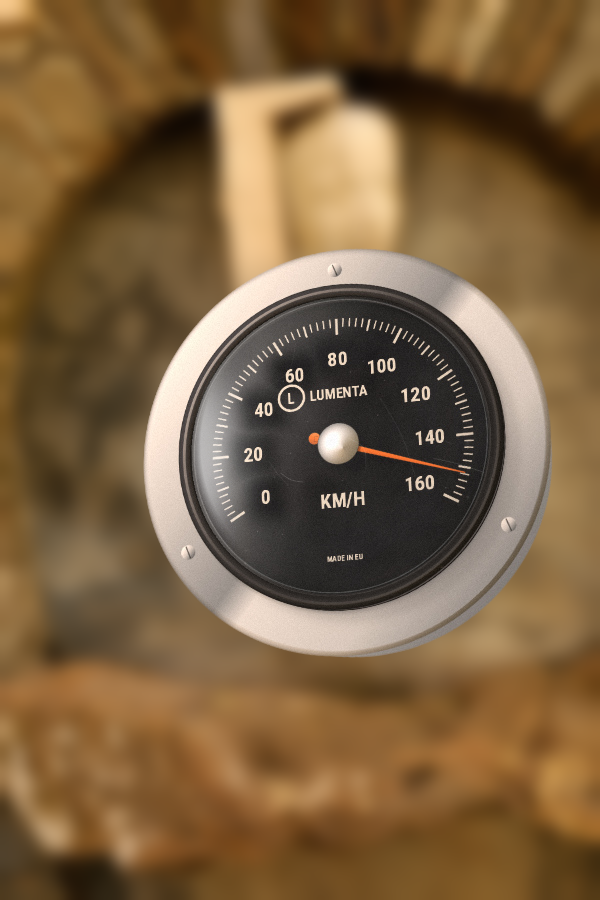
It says {"value": 152, "unit": "km/h"}
